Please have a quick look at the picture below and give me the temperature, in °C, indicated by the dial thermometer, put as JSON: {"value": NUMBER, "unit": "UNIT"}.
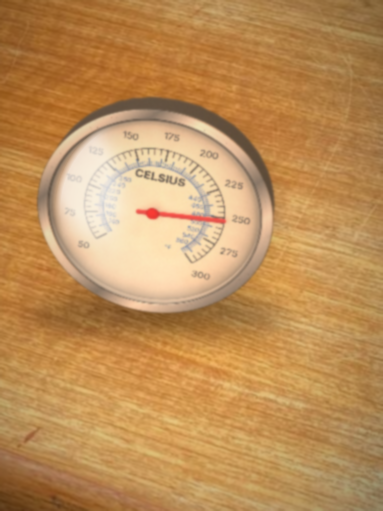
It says {"value": 250, "unit": "°C"}
